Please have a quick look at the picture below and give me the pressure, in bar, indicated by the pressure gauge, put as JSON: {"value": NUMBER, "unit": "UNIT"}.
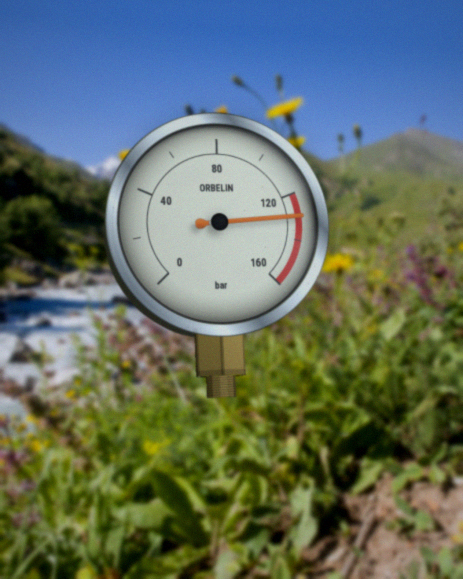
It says {"value": 130, "unit": "bar"}
